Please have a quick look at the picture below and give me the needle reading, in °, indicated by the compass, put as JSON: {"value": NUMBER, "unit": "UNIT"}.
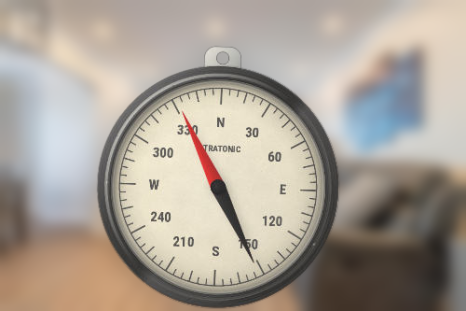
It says {"value": 332.5, "unit": "°"}
